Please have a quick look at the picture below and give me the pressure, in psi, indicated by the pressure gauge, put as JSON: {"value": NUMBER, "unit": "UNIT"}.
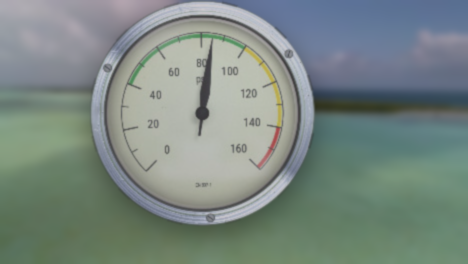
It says {"value": 85, "unit": "psi"}
